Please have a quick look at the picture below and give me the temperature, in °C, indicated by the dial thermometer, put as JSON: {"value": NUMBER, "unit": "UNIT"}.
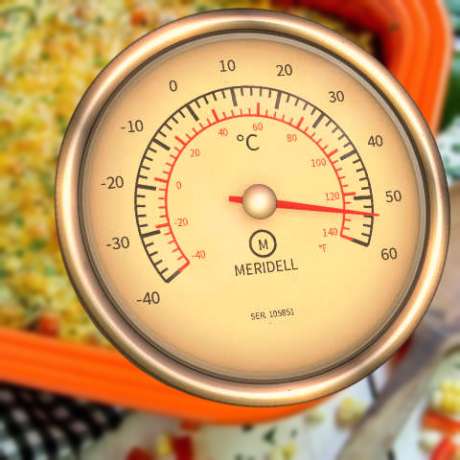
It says {"value": 54, "unit": "°C"}
